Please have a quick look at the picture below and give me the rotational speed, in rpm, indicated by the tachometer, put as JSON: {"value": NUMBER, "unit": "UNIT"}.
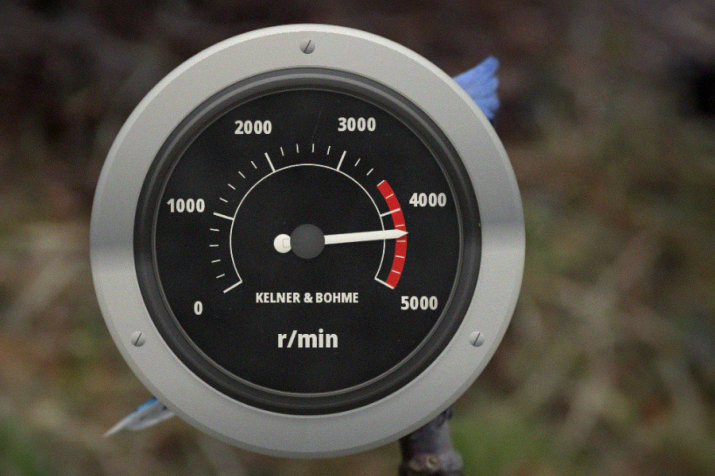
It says {"value": 4300, "unit": "rpm"}
